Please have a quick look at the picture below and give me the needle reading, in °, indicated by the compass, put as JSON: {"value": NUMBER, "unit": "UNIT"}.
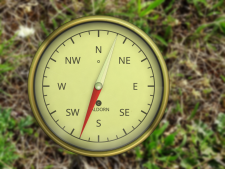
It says {"value": 200, "unit": "°"}
